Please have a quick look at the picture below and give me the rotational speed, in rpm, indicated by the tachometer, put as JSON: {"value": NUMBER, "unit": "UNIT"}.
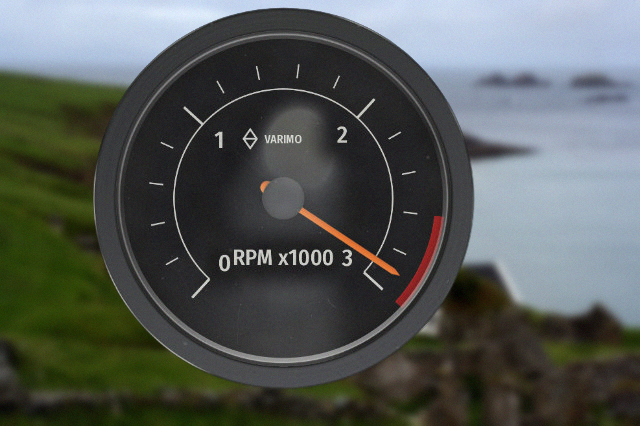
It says {"value": 2900, "unit": "rpm"}
